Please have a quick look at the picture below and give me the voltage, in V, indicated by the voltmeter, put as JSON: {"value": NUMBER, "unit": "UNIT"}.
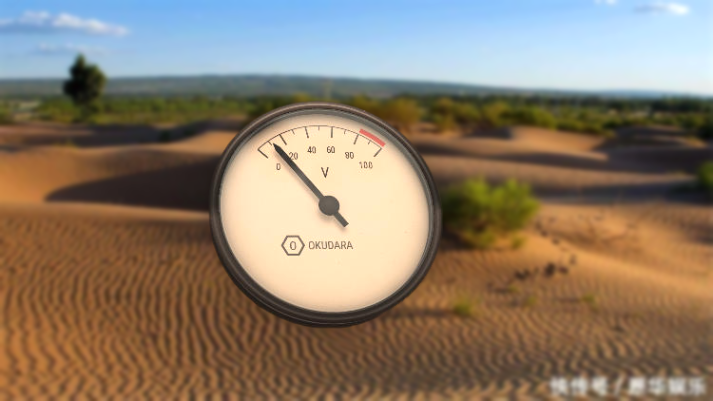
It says {"value": 10, "unit": "V"}
